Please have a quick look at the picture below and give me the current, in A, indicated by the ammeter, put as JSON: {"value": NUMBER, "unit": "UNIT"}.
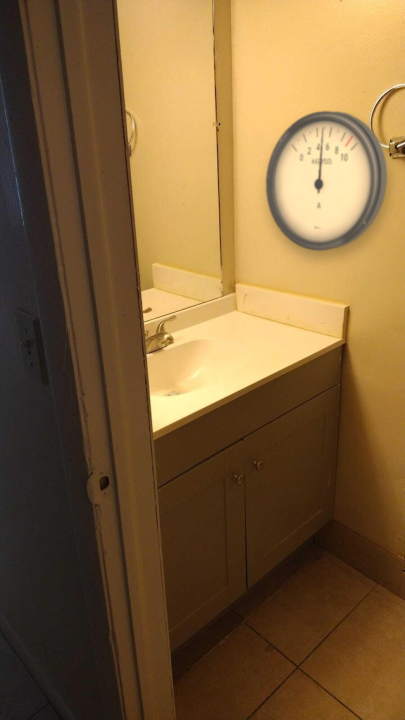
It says {"value": 5, "unit": "A"}
